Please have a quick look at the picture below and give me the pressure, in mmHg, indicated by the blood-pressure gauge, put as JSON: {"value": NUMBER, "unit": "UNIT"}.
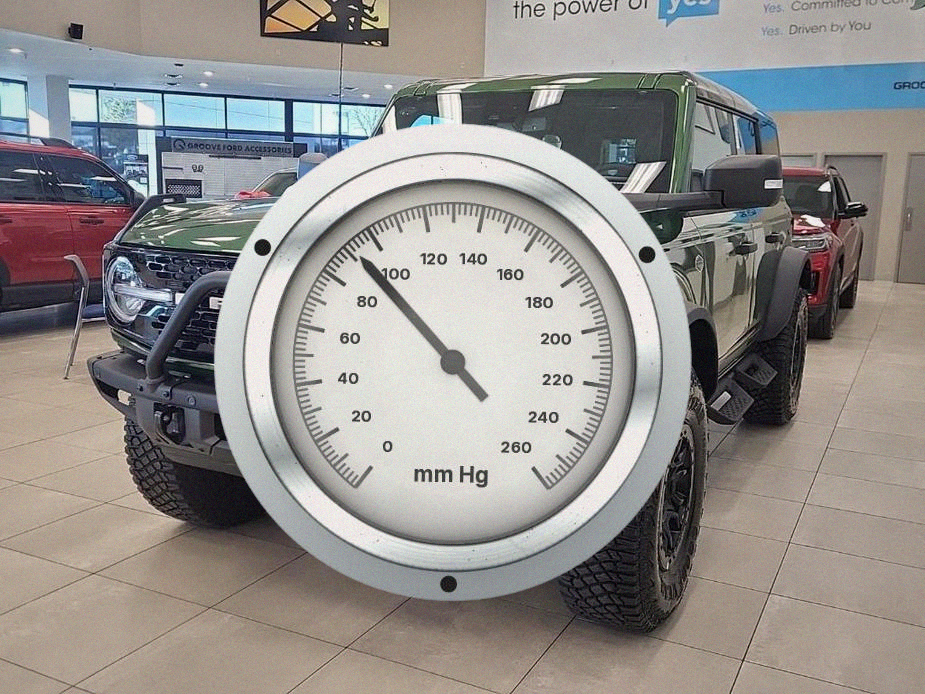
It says {"value": 92, "unit": "mmHg"}
